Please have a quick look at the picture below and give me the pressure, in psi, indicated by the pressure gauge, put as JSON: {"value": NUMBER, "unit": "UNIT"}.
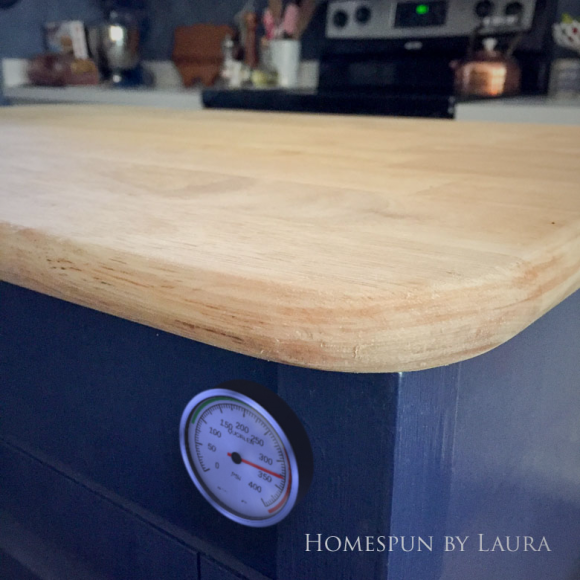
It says {"value": 325, "unit": "psi"}
